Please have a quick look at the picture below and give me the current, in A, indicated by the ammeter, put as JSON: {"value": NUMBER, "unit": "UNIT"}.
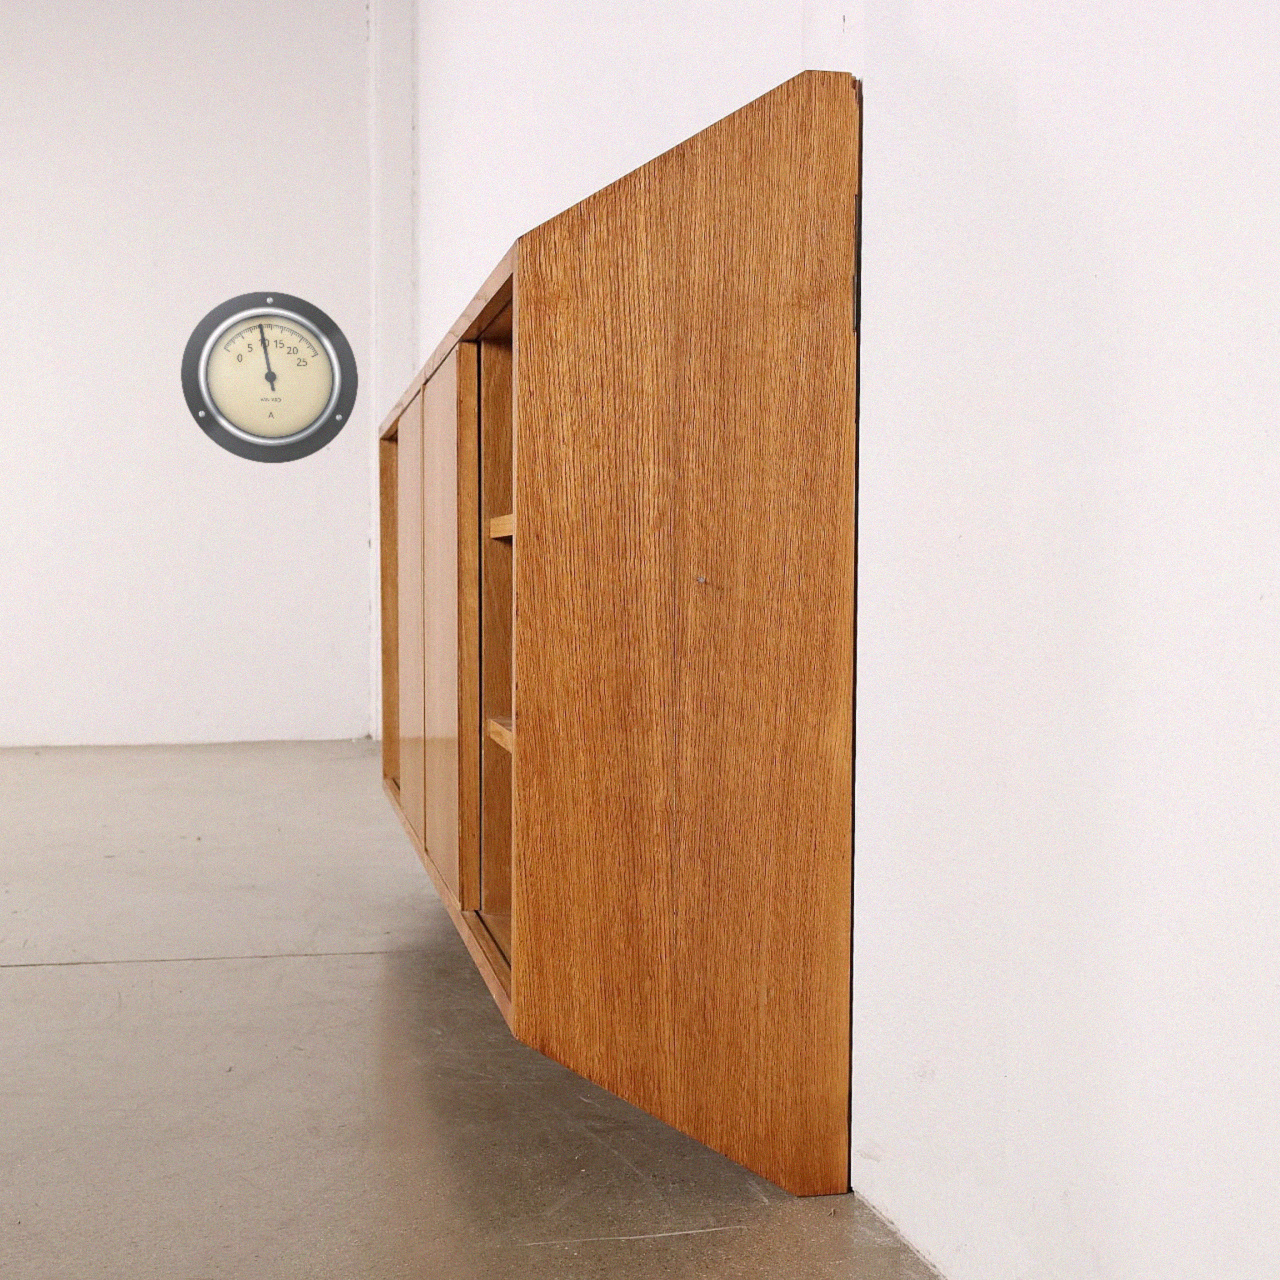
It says {"value": 10, "unit": "A"}
